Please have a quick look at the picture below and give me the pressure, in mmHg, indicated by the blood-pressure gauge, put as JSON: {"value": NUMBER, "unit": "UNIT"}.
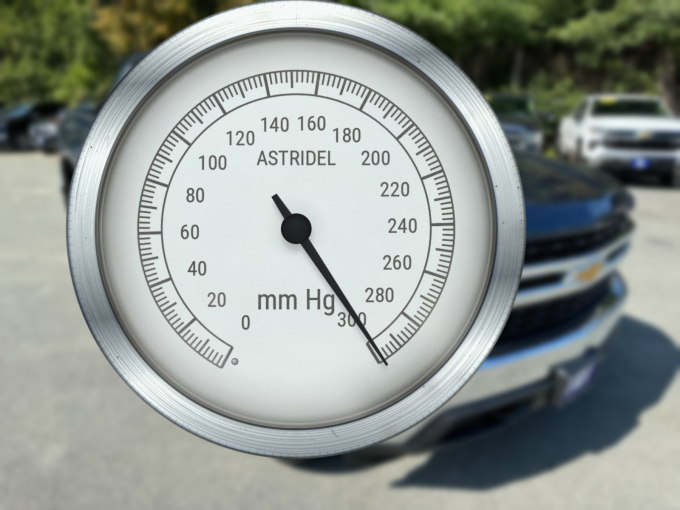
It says {"value": 298, "unit": "mmHg"}
